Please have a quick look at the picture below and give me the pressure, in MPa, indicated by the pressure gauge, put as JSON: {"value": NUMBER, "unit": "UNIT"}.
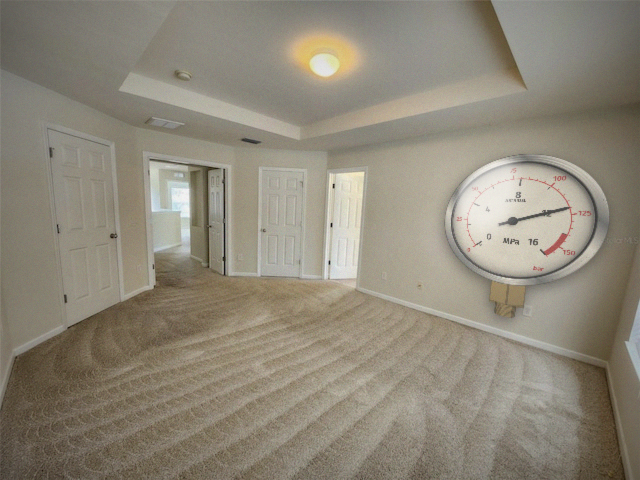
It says {"value": 12, "unit": "MPa"}
